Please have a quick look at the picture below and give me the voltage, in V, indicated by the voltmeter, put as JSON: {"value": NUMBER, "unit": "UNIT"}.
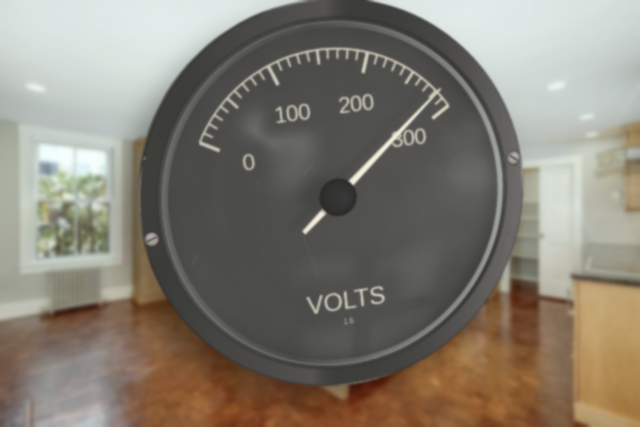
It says {"value": 280, "unit": "V"}
